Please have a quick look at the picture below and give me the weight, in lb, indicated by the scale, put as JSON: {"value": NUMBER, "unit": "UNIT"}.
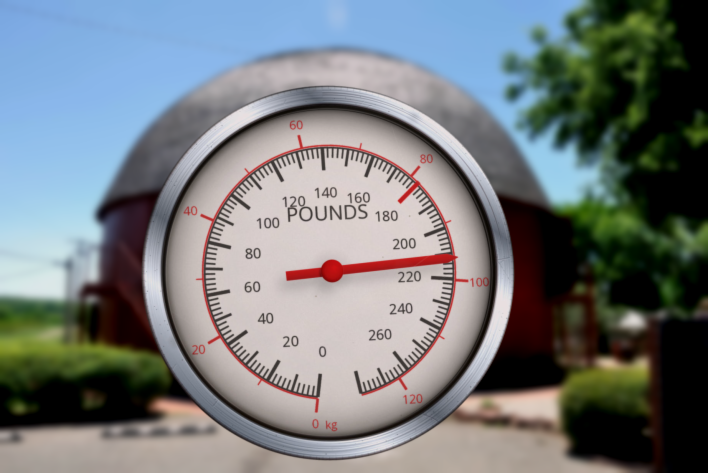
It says {"value": 212, "unit": "lb"}
